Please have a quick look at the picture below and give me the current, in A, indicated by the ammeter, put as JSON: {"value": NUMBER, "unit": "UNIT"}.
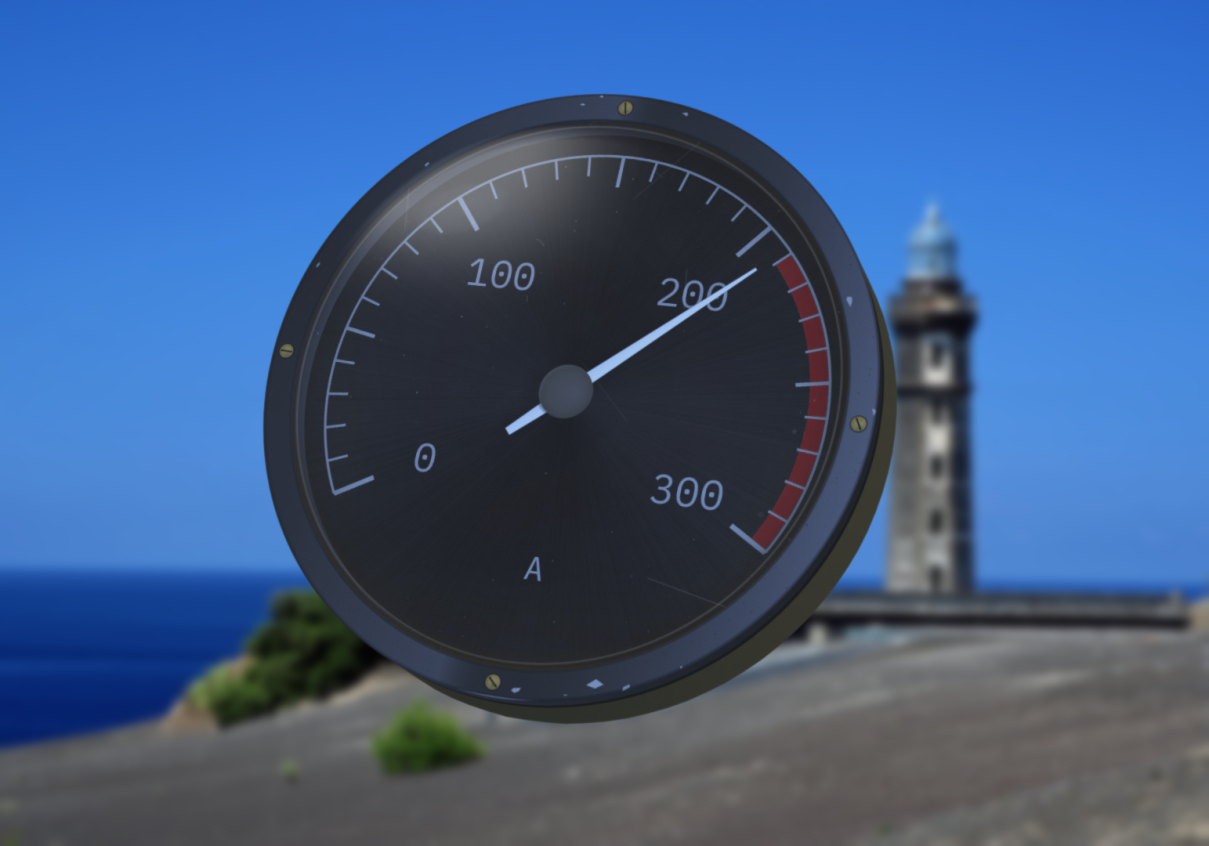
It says {"value": 210, "unit": "A"}
